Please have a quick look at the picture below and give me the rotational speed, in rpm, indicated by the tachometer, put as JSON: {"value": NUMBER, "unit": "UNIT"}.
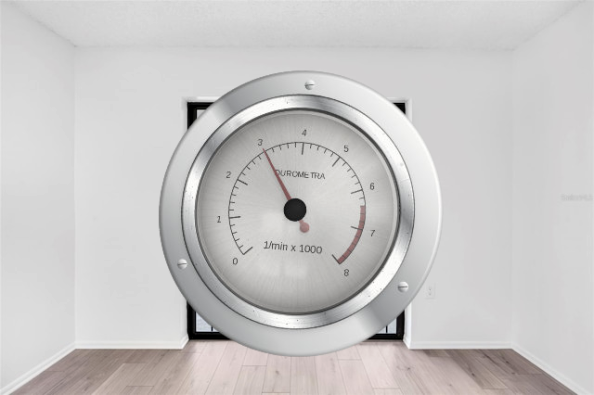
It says {"value": 3000, "unit": "rpm"}
